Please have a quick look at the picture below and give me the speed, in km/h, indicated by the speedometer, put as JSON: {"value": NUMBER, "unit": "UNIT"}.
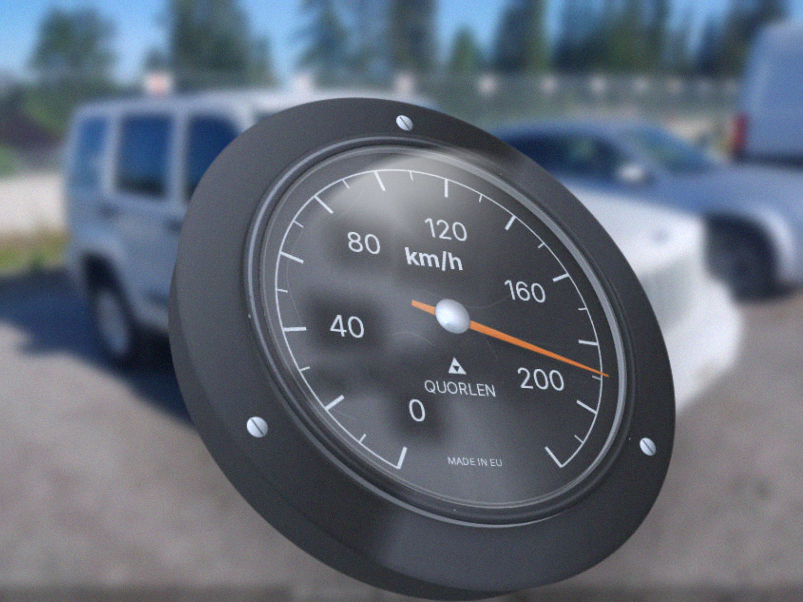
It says {"value": 190, "unit": "km/h"}
